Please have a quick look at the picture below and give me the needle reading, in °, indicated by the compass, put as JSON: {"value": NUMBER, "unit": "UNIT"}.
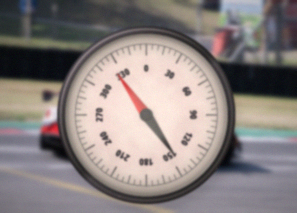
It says {"value": 325, "unit": "°"}
